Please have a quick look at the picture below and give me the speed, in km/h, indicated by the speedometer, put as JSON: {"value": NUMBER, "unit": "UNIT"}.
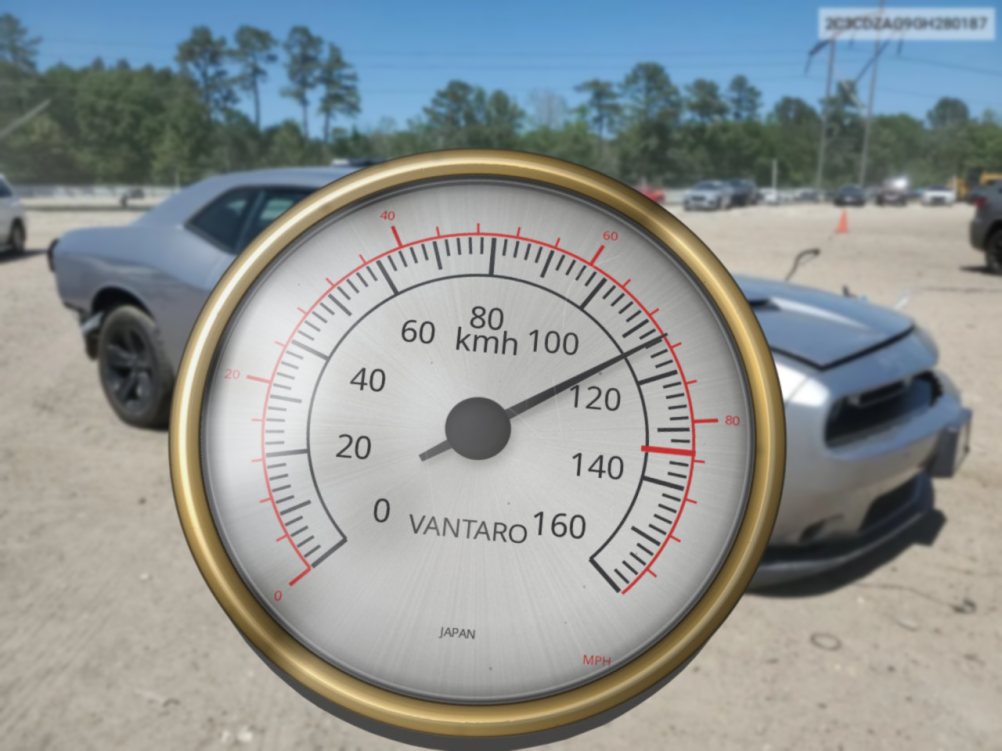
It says {"value": 114, "unit": "km/h"}
